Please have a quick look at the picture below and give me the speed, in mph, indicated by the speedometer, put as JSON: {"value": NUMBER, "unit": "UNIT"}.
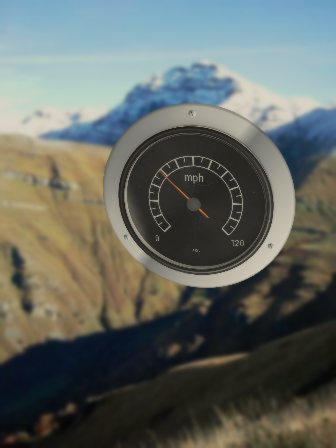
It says {"value": 40, "unit": "mph"}
